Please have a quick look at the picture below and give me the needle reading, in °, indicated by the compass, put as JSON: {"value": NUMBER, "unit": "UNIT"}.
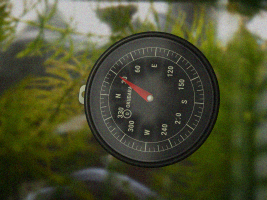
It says {"value": 30, "unit": "°"}
